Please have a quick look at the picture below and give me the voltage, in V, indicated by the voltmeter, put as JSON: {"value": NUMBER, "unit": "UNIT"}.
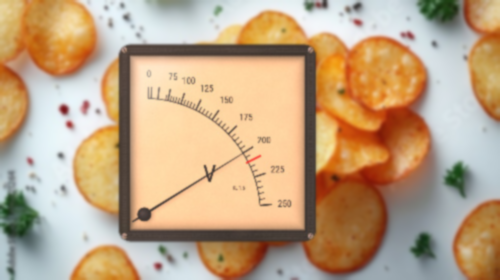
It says {"value": 200, "unit": "V"}
